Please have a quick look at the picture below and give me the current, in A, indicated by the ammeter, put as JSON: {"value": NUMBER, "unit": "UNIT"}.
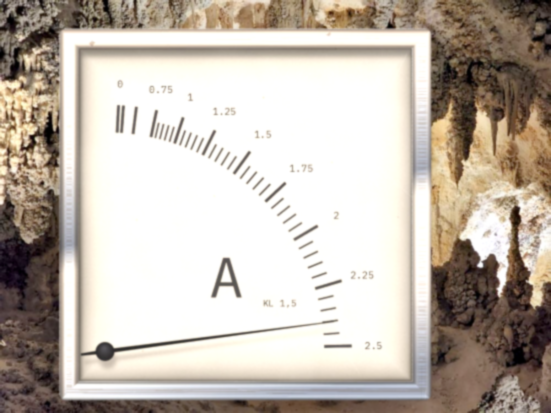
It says {"value": 2.4, "unit": "A"}
